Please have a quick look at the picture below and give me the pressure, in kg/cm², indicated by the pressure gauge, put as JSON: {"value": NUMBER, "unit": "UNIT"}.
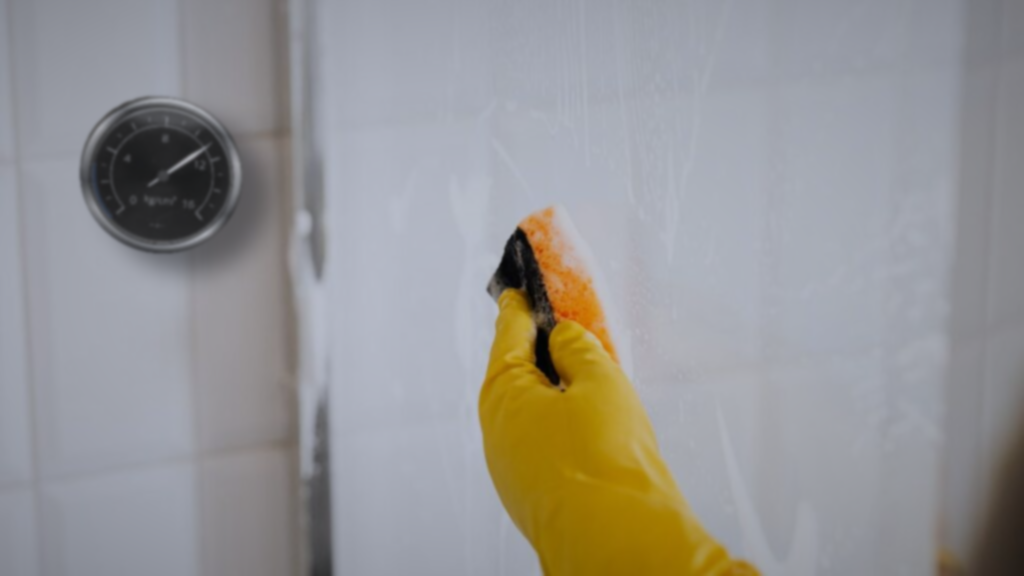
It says {"value": 11, "unit": "kg/cm²"}
